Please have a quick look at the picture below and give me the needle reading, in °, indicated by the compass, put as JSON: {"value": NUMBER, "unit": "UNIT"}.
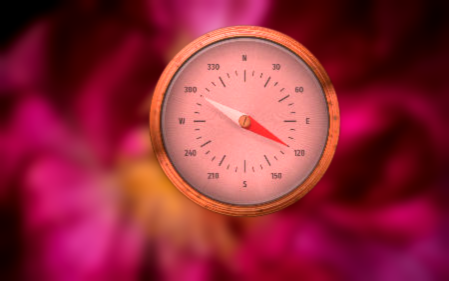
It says {"value": 120, "unit": "°"}
